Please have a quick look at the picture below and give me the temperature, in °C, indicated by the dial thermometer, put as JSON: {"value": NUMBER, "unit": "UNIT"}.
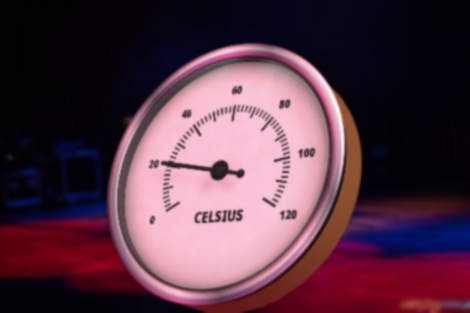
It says {"value": 20, "unit": "°C"}
